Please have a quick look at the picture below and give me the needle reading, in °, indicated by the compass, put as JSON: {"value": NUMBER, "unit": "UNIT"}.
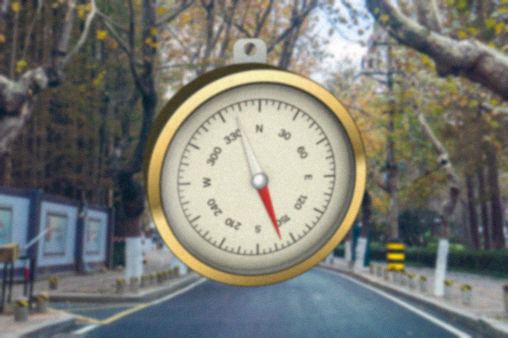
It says {"value": 160, "unit": "°"}
